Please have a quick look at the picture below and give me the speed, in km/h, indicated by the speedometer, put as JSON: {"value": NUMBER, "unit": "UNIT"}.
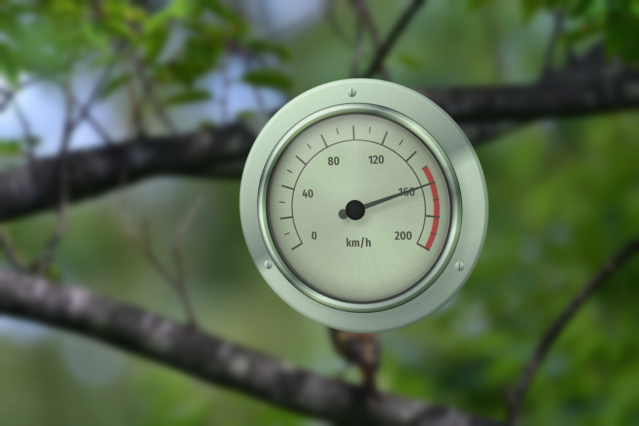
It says {"value": 160, "unit": "km/h"}
